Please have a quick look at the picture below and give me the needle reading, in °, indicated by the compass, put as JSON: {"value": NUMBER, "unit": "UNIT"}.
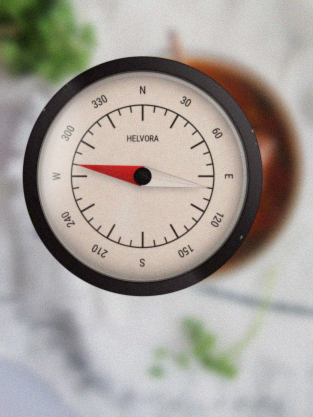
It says {"value": 280, "unit": "°"}
